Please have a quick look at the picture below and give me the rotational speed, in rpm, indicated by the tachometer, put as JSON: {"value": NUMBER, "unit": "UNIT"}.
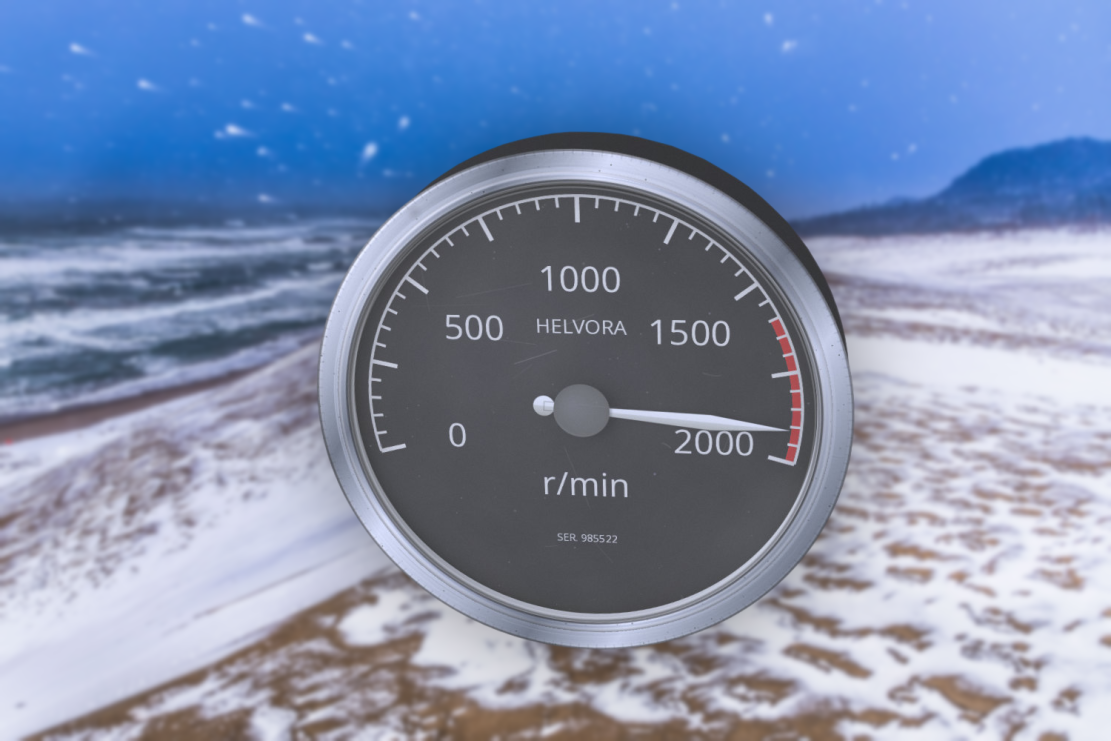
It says {"value": 1900, "unit": "rpm"}
